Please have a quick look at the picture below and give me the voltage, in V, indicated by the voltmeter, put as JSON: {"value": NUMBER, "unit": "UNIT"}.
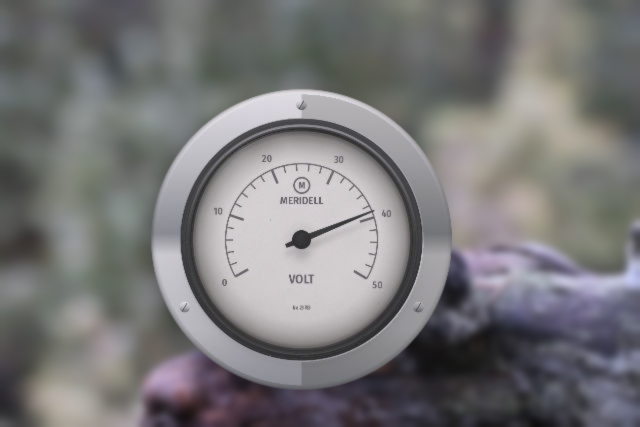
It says {"value": 39, "unit": "V"}
